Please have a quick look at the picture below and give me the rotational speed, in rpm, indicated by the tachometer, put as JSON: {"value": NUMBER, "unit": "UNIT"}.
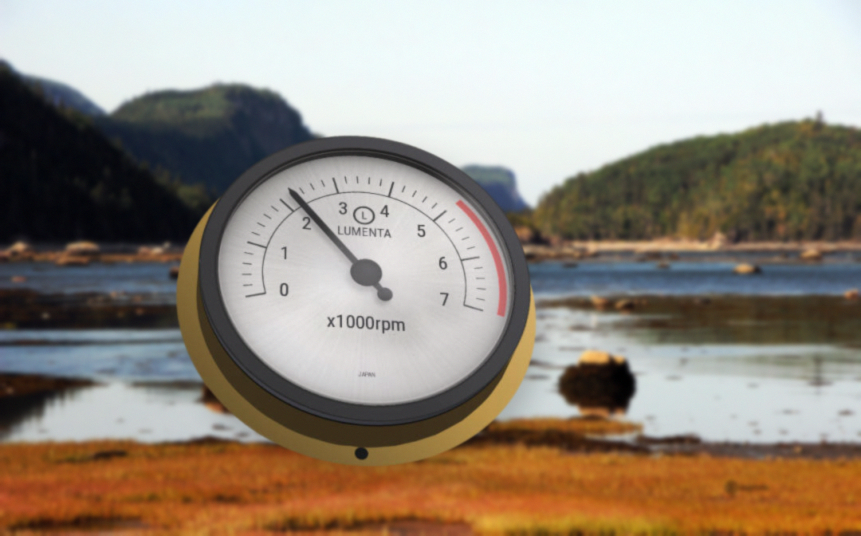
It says {"value": 2200, "unit": "rpm"}
